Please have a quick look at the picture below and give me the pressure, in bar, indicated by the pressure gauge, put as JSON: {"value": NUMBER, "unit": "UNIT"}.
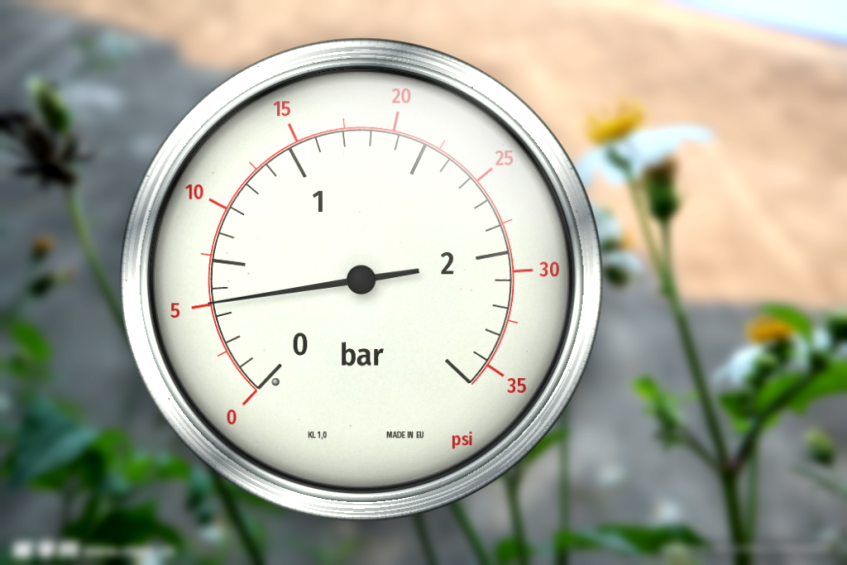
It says {"value": 0.35, "unit": "bar"}
